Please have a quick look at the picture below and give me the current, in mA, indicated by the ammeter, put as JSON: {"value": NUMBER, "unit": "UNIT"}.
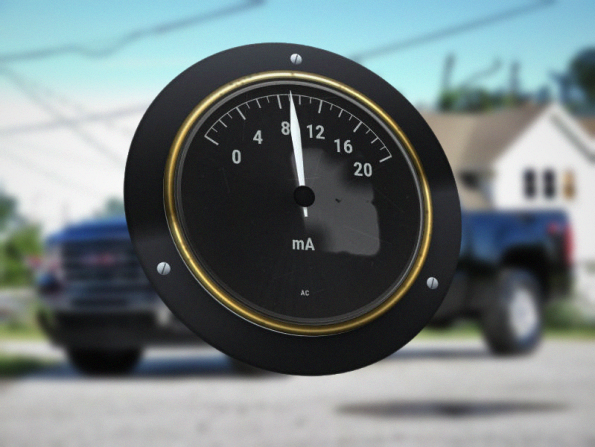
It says {"value": 9, "unit": "mA"}
